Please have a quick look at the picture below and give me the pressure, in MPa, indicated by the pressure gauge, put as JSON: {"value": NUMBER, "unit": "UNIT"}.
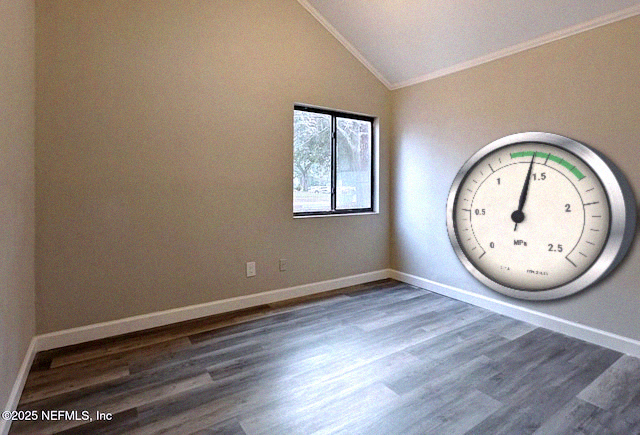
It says {"value": 1.4, "unit": "MPa"}
